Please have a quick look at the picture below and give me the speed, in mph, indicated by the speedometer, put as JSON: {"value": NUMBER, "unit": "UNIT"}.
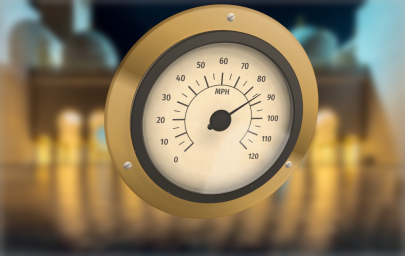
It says {"value": 85, "unit": "mph"}
